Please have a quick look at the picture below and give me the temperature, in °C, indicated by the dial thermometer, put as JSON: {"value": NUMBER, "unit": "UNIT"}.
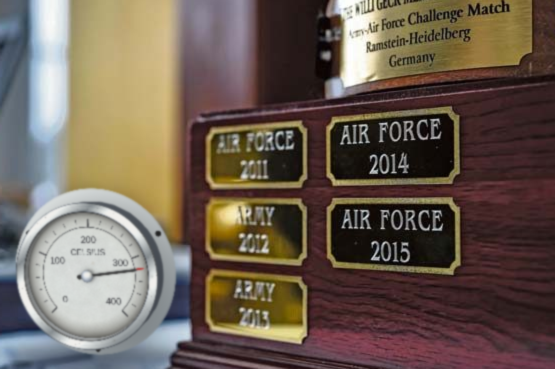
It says {"value": 320, "unit": "°C"}
